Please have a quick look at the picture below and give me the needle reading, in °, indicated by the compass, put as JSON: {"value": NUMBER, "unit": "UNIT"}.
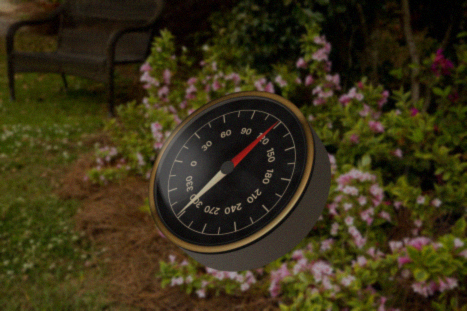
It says {"value": 120, "unit": "°"}
